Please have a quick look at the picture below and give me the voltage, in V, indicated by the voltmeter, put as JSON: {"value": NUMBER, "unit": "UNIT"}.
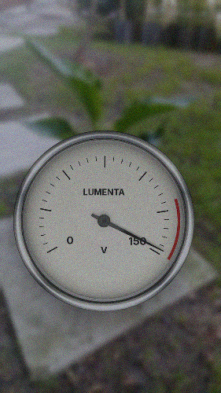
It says {"value": 147.5, "unit": "V"}
